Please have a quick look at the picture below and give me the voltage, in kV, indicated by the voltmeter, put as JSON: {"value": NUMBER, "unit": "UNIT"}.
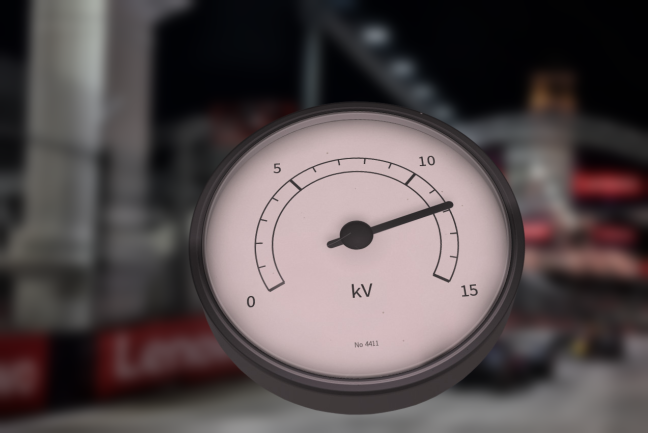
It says {"value": 12, "unit": "kV"}
